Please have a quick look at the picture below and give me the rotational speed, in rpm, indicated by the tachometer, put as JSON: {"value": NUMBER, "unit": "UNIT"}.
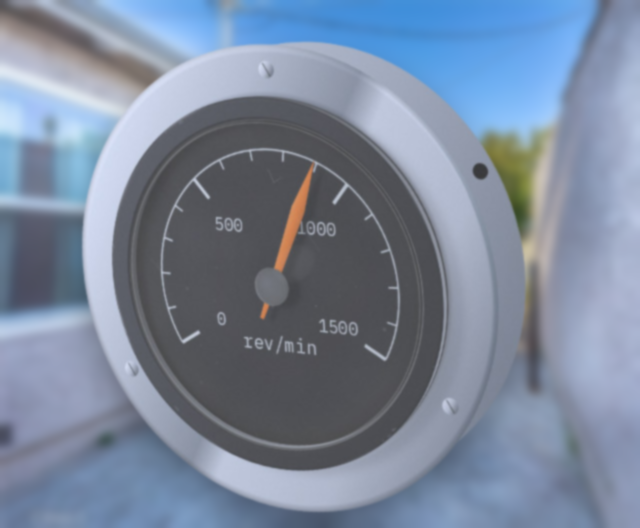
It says {"value": 900, "unit": "rpm"}
